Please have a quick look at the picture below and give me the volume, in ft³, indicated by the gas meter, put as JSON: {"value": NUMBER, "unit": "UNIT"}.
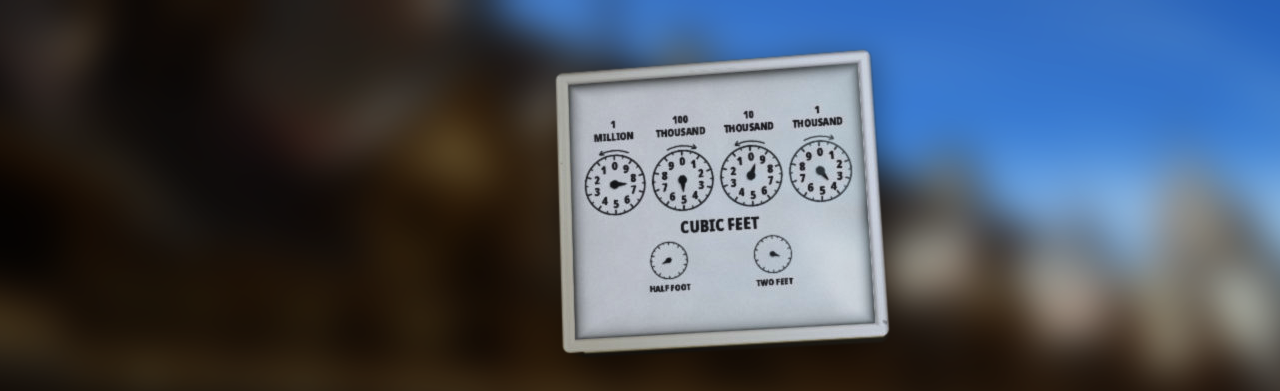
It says {"value": 749400, "unit": "ft³"}
